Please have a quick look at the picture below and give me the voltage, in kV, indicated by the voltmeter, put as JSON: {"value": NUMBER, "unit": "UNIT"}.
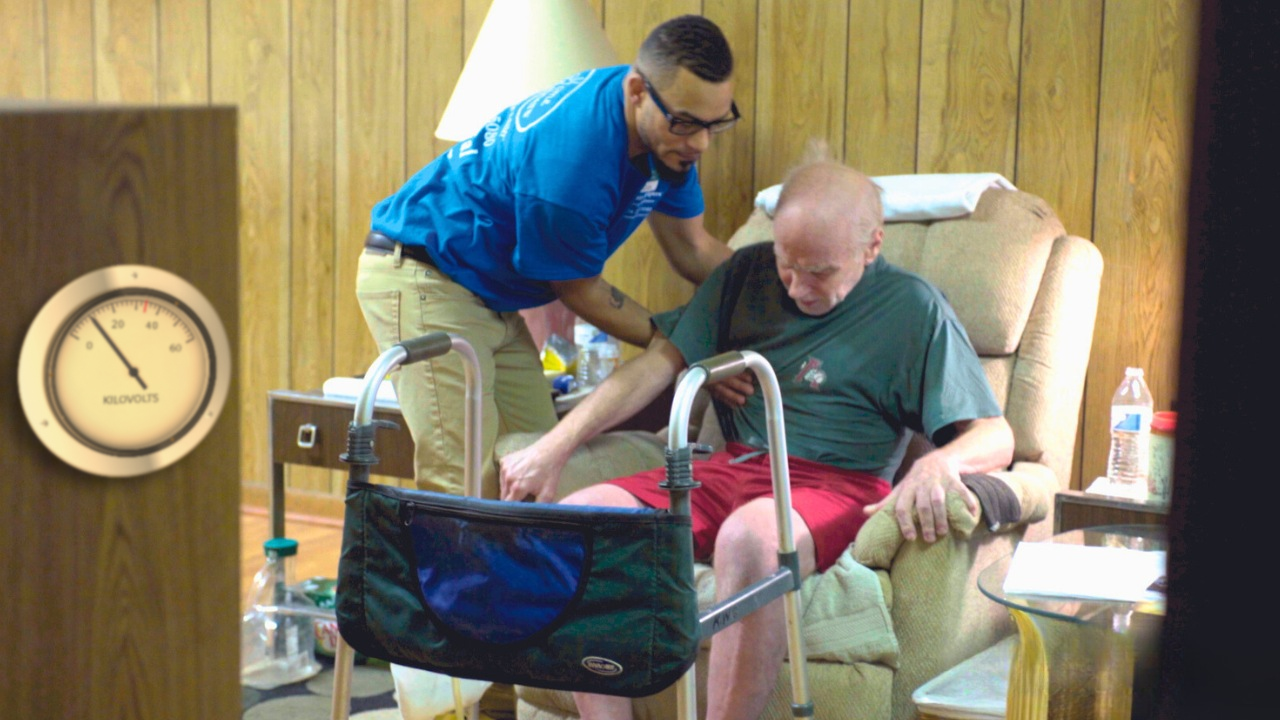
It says {"value": 10, "unit": "kV"}
